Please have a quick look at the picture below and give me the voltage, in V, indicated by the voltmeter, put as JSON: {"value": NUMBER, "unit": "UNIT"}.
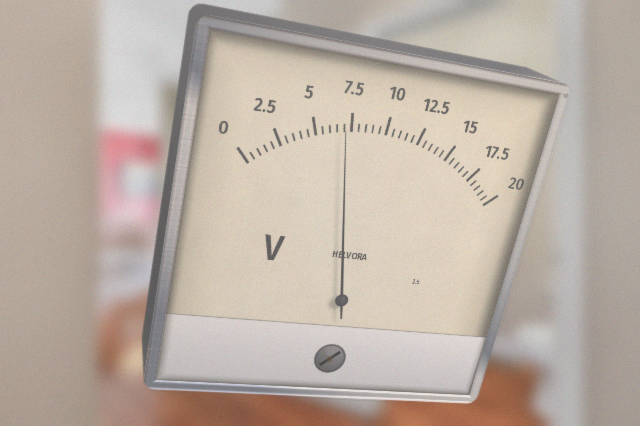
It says {"value": 7, "unit": "V"}
